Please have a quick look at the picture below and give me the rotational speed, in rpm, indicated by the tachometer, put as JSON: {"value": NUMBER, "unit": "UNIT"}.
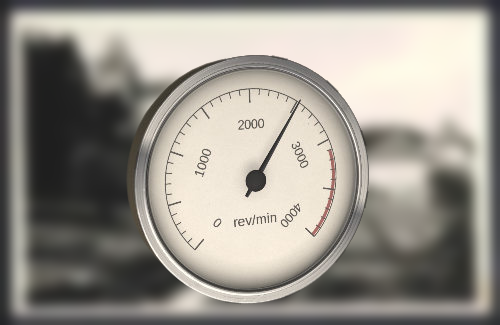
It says {"value": 2500, "unit": "rpm"}
